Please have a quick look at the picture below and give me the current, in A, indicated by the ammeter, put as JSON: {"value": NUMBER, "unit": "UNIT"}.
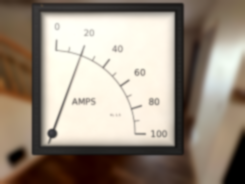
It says {"value": 20, "unit": "A"}
